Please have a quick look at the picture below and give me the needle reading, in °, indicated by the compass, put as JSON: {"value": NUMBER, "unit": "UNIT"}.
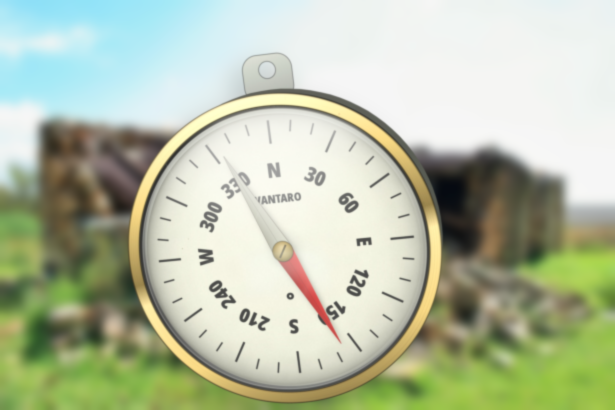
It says {"value": 155, "unit": "°"}
